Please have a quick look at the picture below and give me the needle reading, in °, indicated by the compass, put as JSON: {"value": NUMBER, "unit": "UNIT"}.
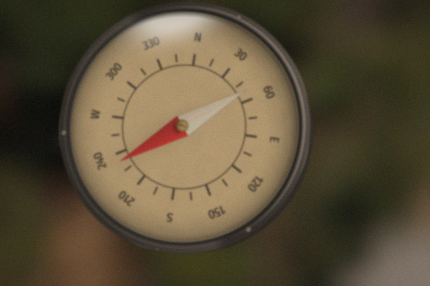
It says {"value": 232.5, "unit": "°"}
